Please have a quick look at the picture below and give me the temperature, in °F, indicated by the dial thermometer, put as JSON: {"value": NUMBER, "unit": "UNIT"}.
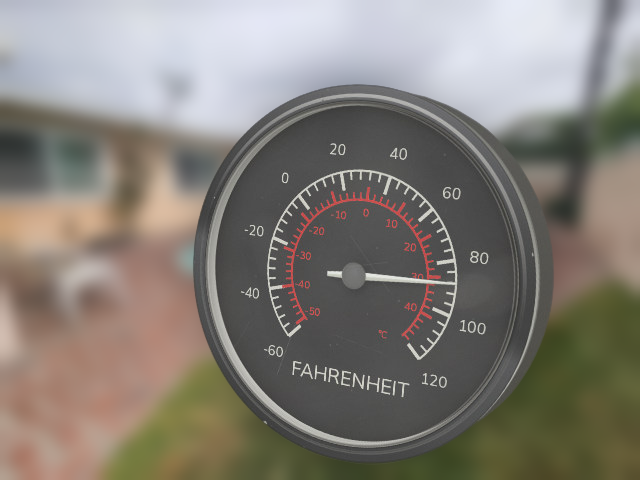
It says {"value": 88, "unit": "°F"}
